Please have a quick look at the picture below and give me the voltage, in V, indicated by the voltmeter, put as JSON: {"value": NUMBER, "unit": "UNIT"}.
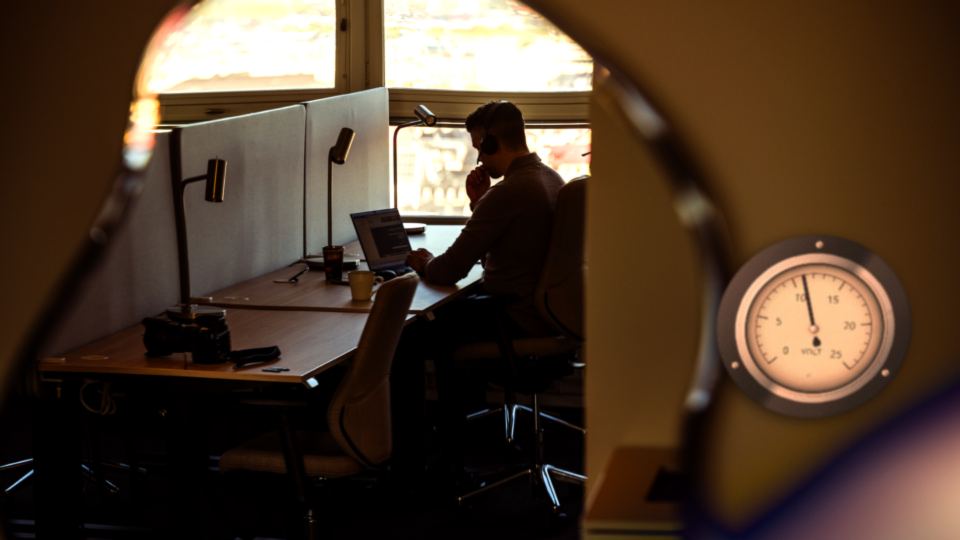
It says {"value": 11, "unit": "V"}
